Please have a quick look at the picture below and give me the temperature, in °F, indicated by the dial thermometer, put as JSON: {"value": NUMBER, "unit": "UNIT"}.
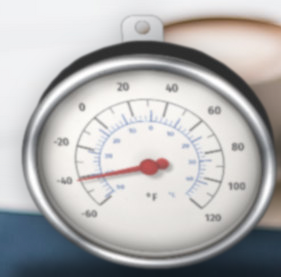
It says {"value": -40, "unit": "°F"}
